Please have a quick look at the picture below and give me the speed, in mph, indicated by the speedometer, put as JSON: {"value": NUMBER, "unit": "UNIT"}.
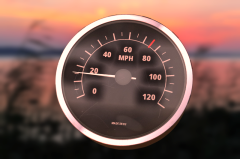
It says {"value": 15, "unit": "mph"}
